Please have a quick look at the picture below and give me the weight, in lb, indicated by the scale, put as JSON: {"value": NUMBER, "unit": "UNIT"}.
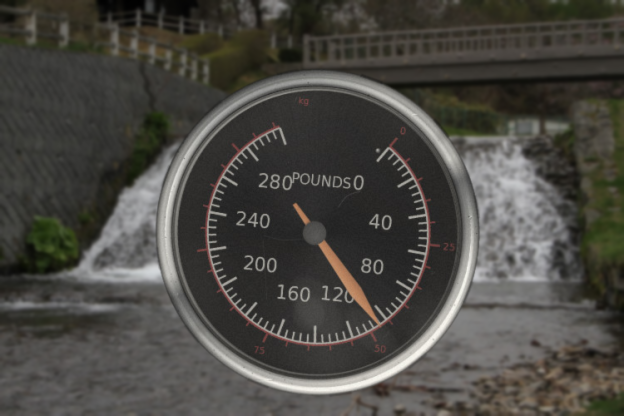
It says {"value": 104, "unit": "lb"}
